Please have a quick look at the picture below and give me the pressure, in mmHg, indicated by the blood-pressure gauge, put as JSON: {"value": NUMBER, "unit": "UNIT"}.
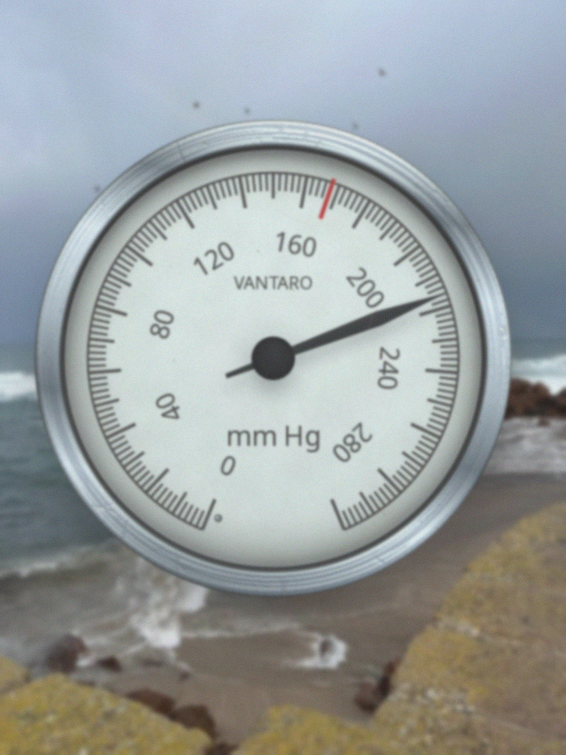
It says {"value": 216, "unit": "mmHg"}
